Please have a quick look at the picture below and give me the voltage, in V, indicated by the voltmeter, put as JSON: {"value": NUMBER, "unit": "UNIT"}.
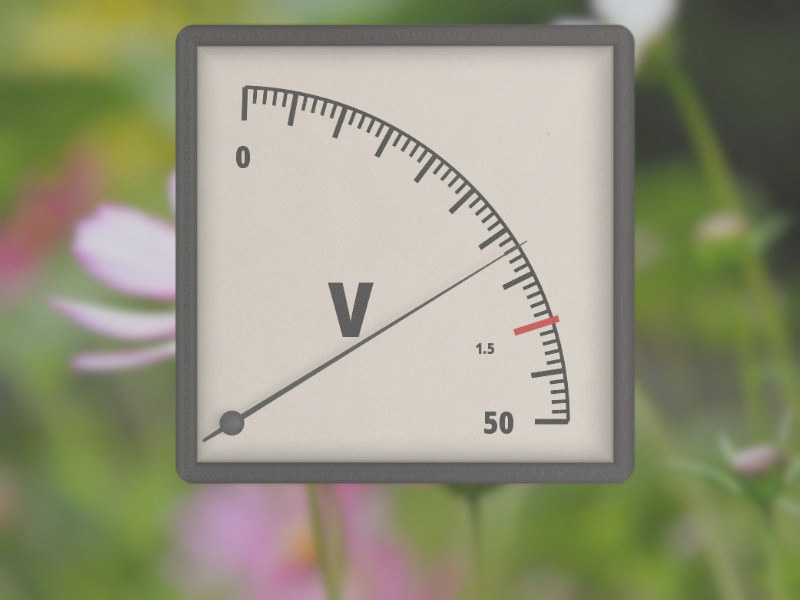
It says {"value": 32, "unit": "V"}
